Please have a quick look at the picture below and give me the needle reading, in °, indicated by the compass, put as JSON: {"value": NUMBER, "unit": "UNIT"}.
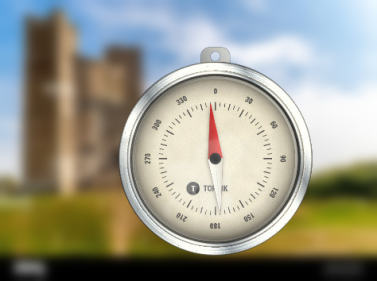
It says {"value": 355, "unit": "°"}
